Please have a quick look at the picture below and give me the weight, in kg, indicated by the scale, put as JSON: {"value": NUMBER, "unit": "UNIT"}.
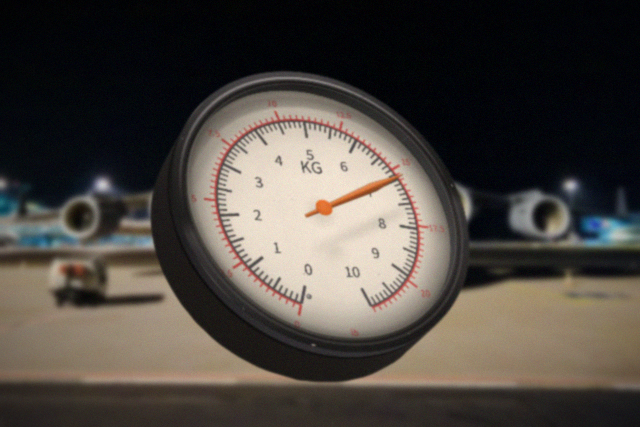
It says {"value": 7, "unit": "kg"}
